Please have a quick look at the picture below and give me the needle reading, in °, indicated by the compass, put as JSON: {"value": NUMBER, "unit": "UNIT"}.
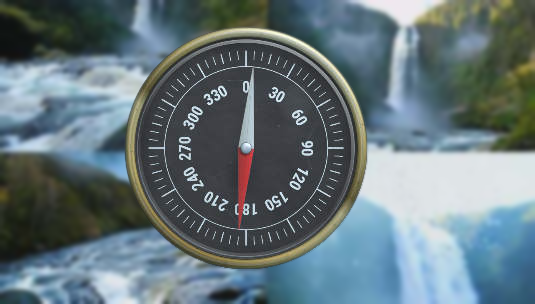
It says {"value": 185, "unit": "°"}
